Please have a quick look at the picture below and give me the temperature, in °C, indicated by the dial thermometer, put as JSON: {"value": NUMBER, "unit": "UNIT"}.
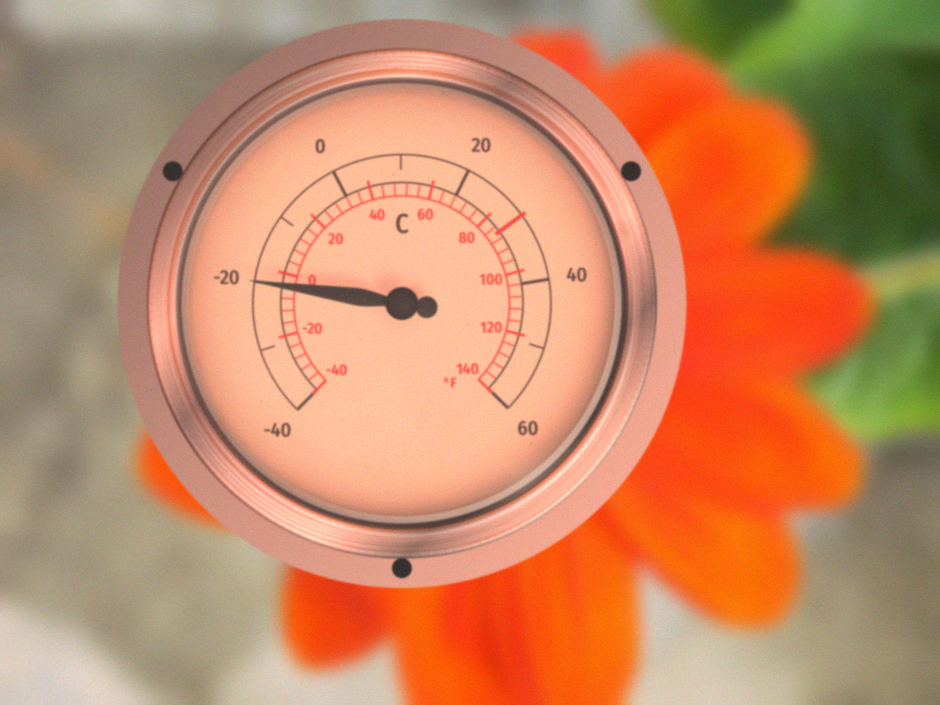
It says {"value": -20, "unit": "°C"}
